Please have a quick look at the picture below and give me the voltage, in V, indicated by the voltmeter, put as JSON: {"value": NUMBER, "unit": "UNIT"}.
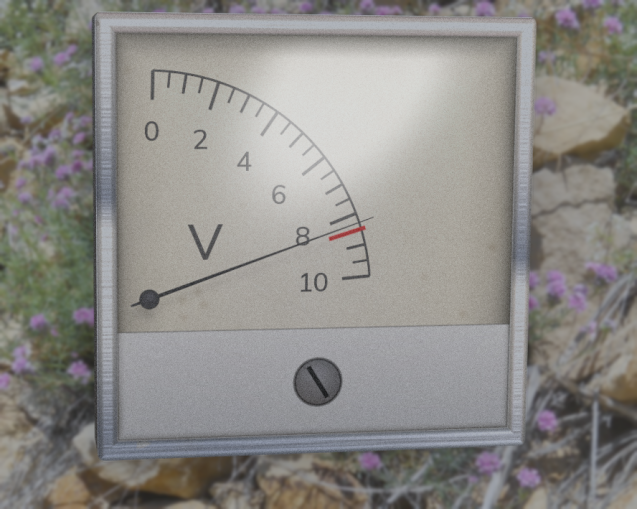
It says {"value": 8.25, "unit": "V"}
